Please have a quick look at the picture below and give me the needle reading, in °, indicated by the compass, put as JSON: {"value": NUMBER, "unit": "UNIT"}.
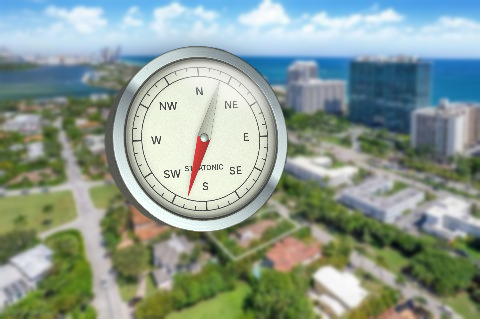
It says {"value": 200, "unit": "°"}
